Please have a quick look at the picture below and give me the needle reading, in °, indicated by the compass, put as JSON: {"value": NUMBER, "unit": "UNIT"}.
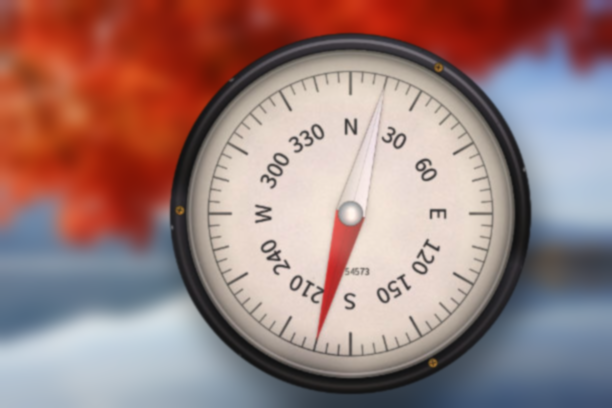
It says {"value": 195, "unit": "°"}
